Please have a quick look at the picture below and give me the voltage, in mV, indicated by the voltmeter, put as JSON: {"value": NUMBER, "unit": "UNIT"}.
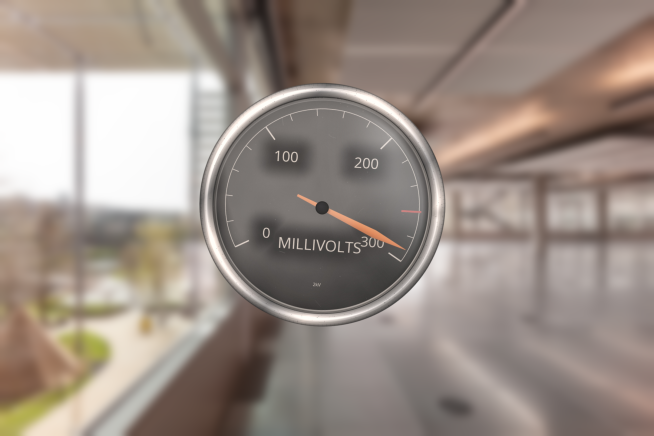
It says {"value": 290, "unit": "mV"}
